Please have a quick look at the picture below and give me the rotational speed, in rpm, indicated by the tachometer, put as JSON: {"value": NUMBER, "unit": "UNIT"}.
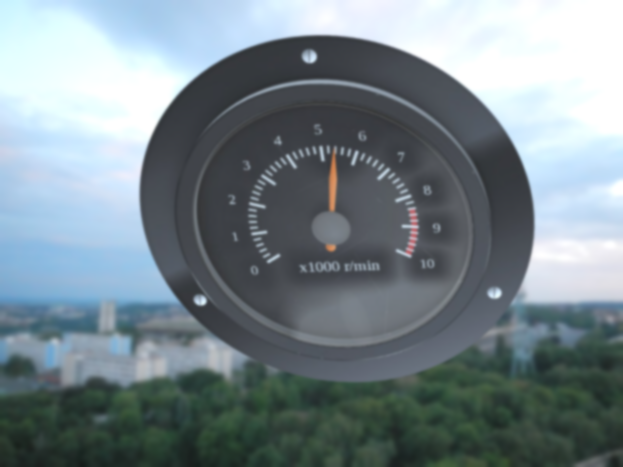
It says {"value": 5400, "unit": "rpm"}
